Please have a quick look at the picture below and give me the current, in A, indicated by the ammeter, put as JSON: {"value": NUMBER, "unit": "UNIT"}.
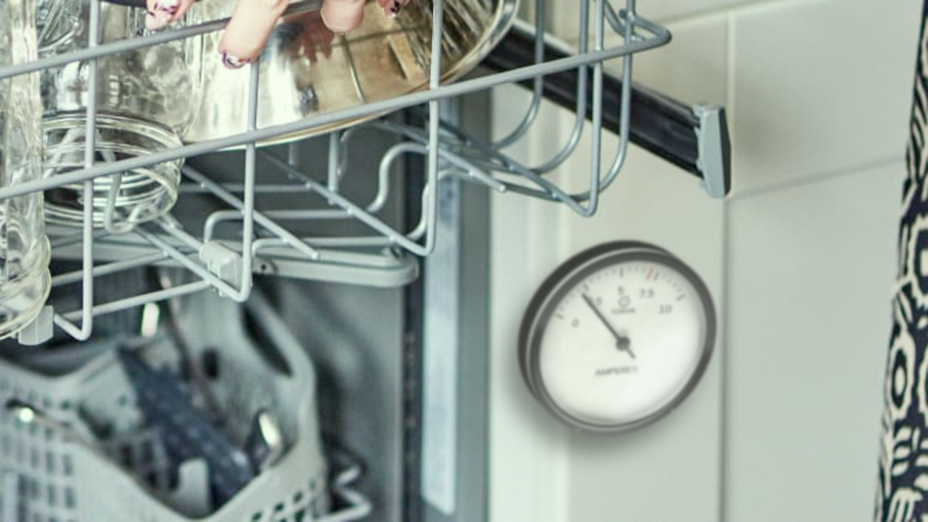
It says {"value": 2, "unit": "A"}
